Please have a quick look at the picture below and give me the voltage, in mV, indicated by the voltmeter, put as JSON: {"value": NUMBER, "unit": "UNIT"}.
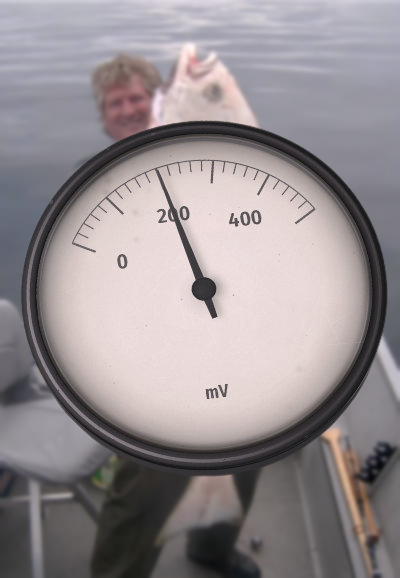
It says {"value": 200, "unit": "mV"}
